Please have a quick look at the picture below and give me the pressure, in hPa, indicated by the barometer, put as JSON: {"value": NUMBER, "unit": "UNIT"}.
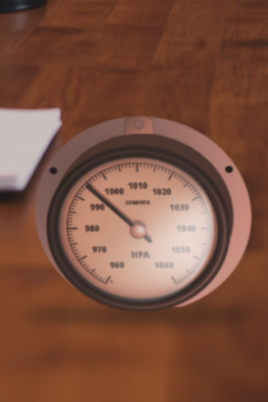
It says {"value": 995, "unit": "hPa"}
